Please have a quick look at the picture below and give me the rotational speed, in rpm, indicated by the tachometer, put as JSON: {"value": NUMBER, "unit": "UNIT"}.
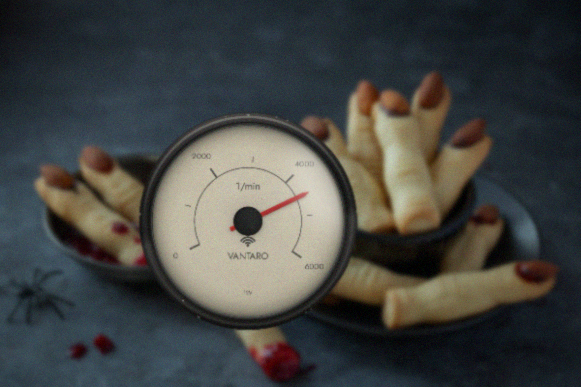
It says {"value": 4500, "unit": "rpm"}
